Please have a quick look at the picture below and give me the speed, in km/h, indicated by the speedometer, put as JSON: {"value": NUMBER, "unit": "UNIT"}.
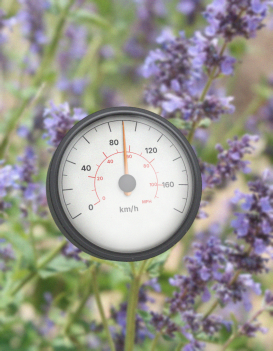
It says {"value": 90, "unit": "km/h"}
